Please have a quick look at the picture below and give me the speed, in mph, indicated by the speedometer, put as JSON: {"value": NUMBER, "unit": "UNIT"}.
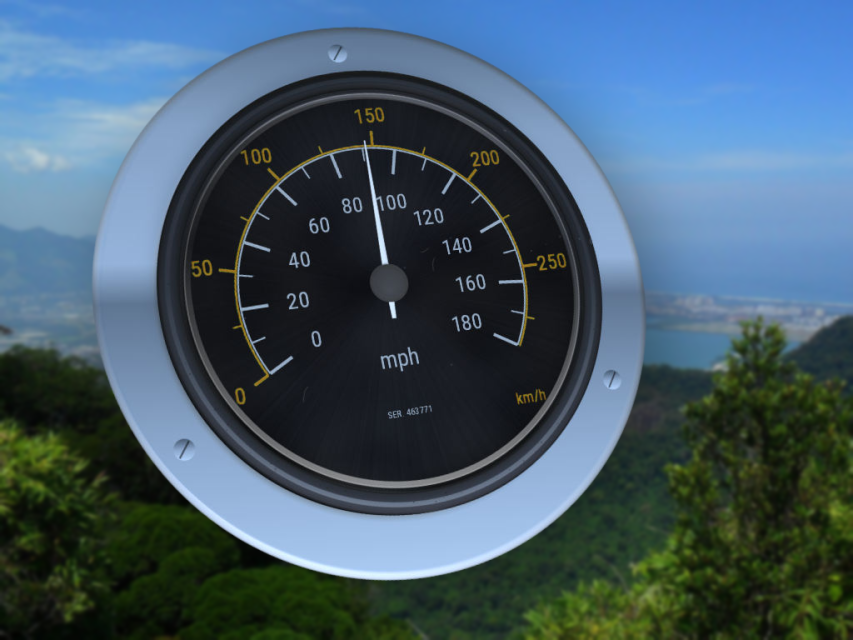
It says {"value": 90, "unit": "mph"}
